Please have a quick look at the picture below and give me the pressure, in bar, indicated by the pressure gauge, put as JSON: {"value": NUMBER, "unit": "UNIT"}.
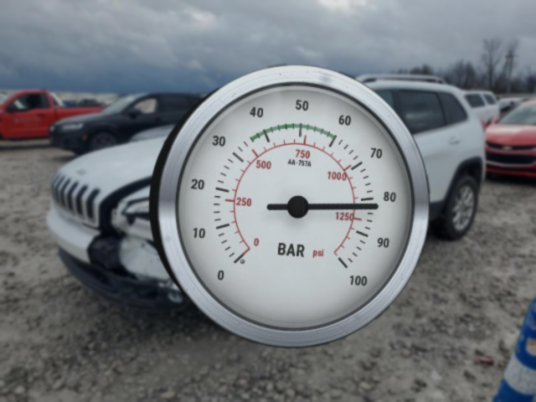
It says {"value": 82, "unit": "bar"}
